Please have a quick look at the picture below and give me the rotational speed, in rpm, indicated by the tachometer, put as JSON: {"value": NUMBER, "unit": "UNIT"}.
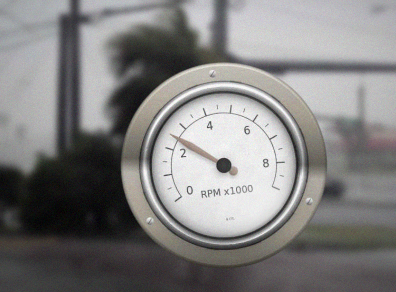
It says {"value": 2500, "unit": "rpm"}
